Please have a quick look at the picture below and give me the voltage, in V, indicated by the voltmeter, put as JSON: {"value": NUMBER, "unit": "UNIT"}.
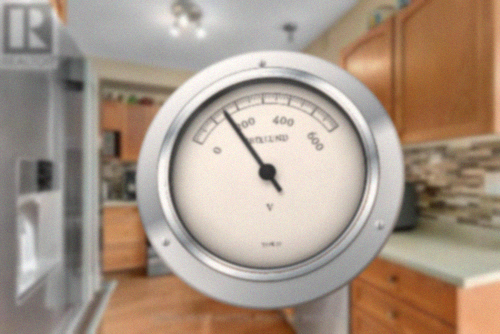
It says {"value": 150, "unit": "V"}
